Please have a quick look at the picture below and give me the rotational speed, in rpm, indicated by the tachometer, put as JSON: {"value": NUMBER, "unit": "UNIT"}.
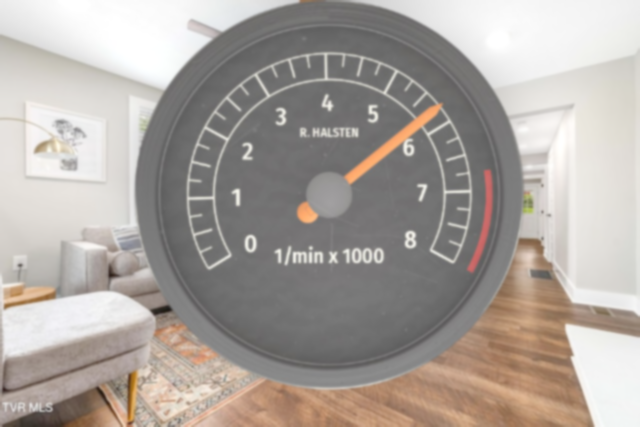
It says {"value": 5750, "unit": "rpm"}
